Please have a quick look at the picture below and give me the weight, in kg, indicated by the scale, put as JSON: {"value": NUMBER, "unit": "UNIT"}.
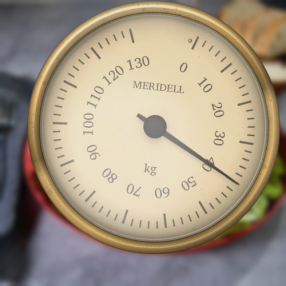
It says {"value": 40, "unit": "kg"}
